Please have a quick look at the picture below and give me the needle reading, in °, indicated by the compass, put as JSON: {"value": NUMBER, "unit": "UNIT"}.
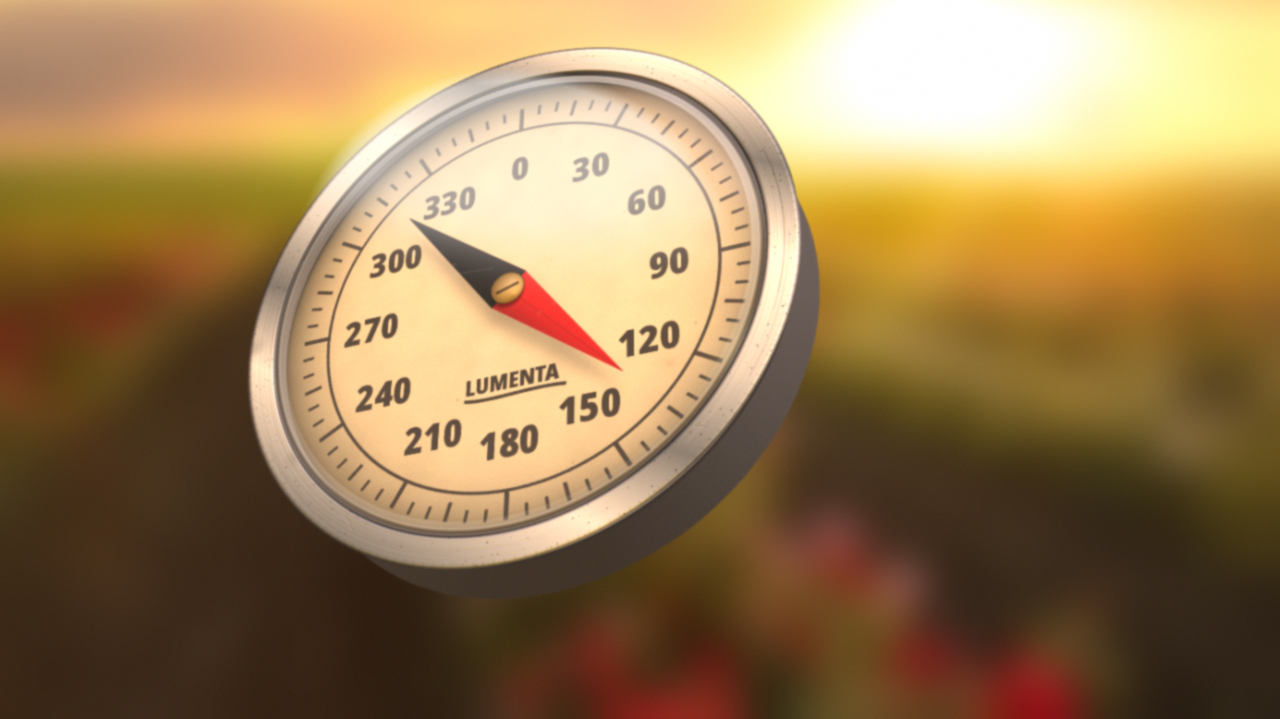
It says {"value": 135, "unit": "°"}
